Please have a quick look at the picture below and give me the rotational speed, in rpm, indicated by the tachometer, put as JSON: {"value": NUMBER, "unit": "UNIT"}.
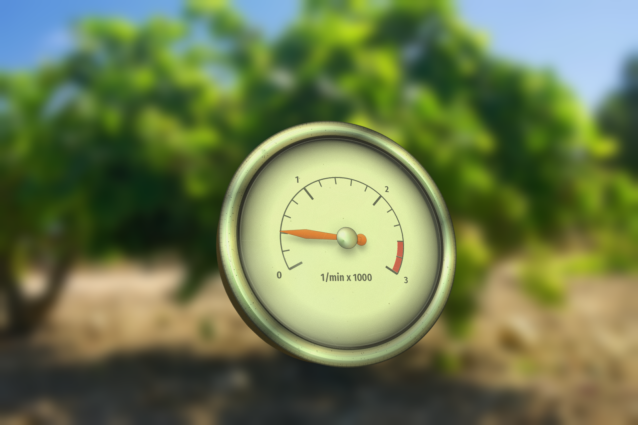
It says {"value": 400, "unit": "rpm"}
